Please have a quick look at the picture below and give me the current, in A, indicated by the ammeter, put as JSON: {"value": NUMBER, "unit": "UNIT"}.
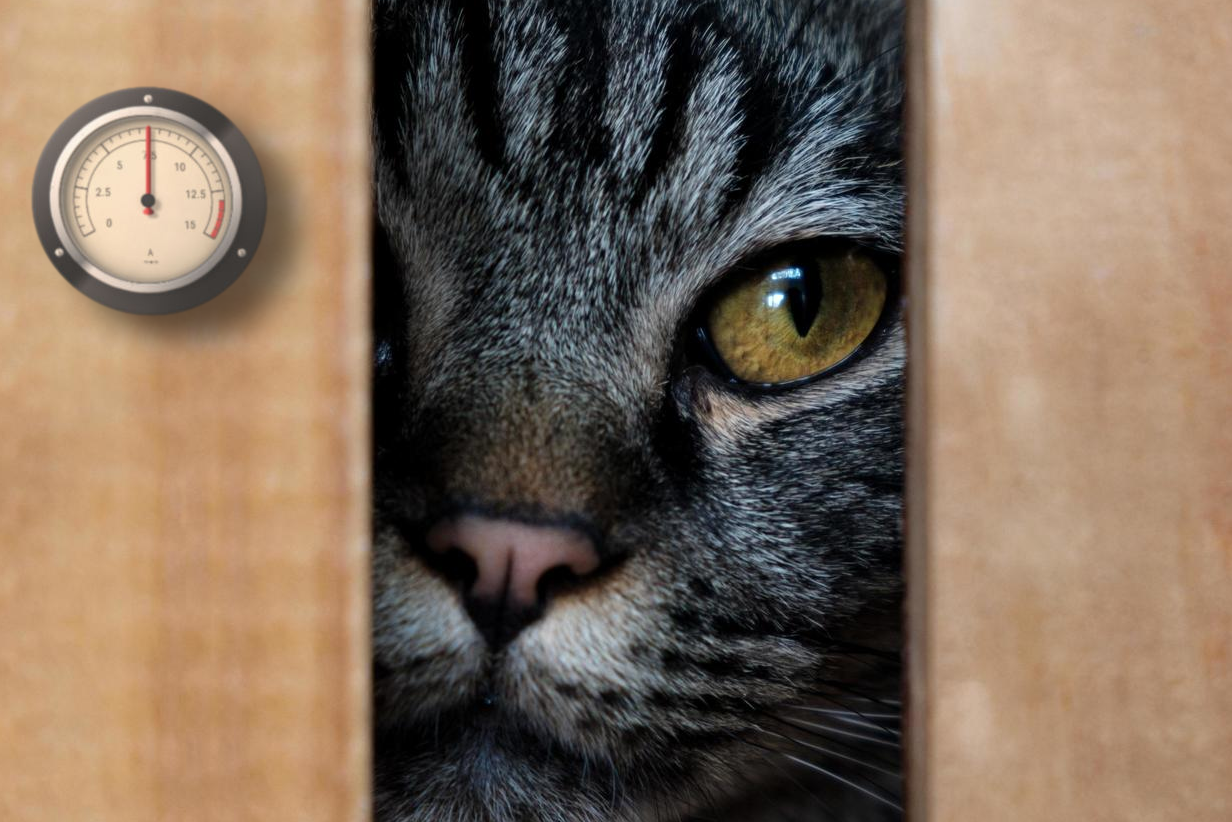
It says {"value": 7.5, "unit": "A"}
